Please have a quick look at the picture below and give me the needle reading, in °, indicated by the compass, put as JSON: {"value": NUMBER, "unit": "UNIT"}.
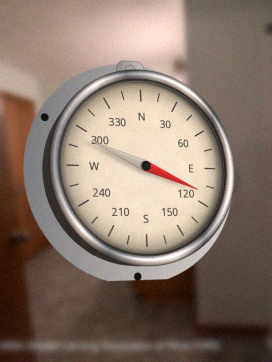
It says {"value": 112.5, "unit": "°"}
